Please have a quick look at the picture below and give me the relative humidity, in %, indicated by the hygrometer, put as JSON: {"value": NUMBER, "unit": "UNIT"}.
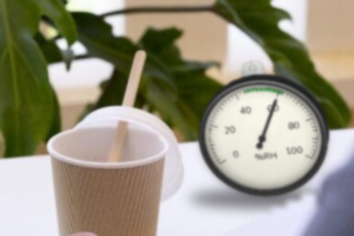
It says {"value": 60, "unit": "%"}
